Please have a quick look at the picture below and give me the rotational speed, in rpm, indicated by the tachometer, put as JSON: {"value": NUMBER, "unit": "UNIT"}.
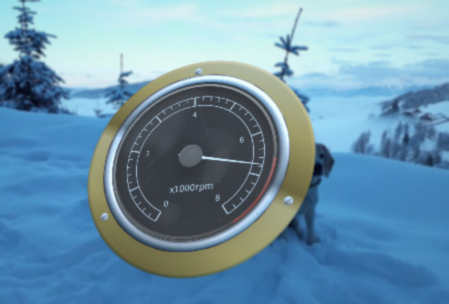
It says {"value": 6800, "unit": "rpm"}
